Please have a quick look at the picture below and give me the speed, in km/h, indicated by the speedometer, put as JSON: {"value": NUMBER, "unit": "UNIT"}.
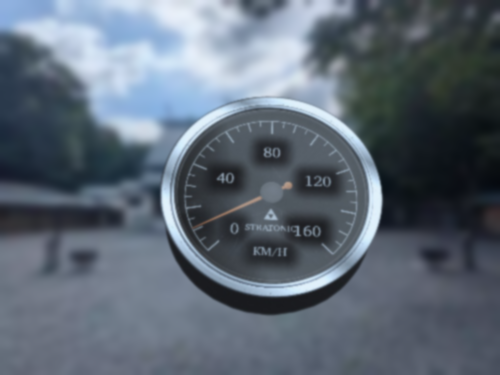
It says {"value": 10, "unit": "km/h"}
